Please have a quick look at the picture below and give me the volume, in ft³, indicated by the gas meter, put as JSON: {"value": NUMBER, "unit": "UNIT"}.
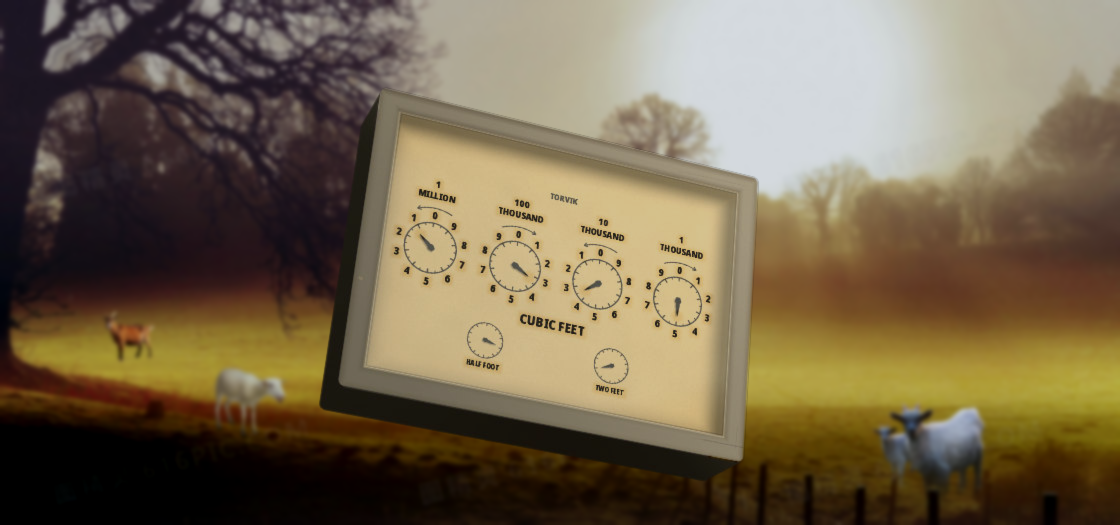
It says {"value": 133500, "unit": "ft³"}
